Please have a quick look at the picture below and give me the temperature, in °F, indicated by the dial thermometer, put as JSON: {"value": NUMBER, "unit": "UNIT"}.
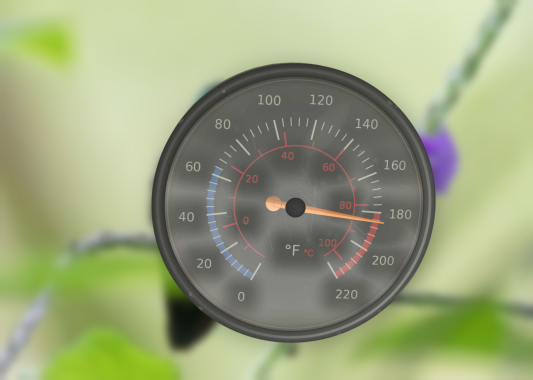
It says {"value": 184, "unit": "°F"}
